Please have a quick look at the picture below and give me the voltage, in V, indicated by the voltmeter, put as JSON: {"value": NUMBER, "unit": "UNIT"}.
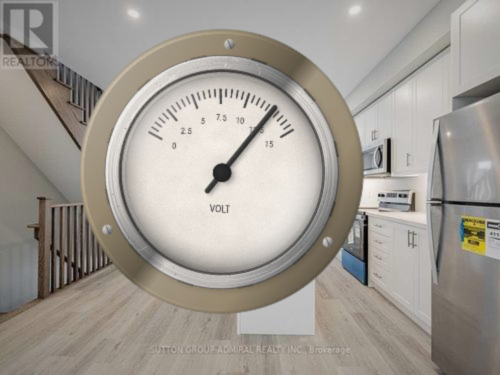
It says {"value": 12.5, "unit": "V"}
